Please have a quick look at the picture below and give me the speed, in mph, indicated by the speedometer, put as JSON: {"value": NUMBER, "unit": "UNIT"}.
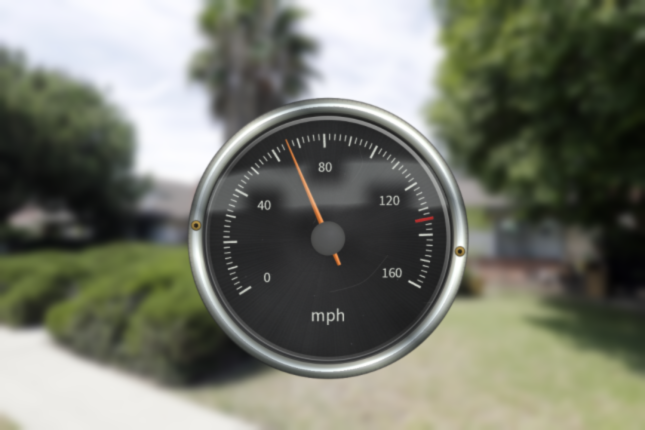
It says {"value": 66, "unit": "mph"}
